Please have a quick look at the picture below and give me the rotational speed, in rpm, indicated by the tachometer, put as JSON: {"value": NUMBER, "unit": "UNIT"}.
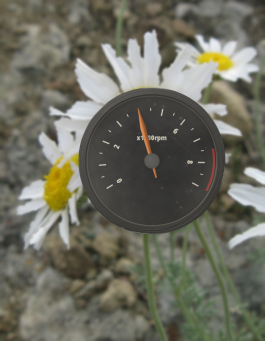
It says {"value": 4000, "unit": "rpm"}
